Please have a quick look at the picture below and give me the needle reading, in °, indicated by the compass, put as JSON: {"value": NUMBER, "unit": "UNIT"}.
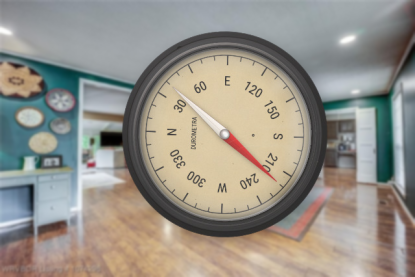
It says {"value": 220, "unit": "°"}
